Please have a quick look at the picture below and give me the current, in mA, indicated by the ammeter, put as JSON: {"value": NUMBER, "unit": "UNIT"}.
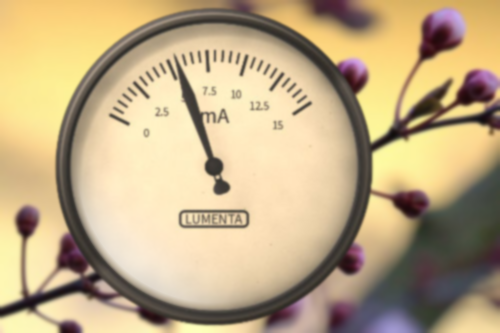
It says {"value": 5.5, "unit": "mA"}
